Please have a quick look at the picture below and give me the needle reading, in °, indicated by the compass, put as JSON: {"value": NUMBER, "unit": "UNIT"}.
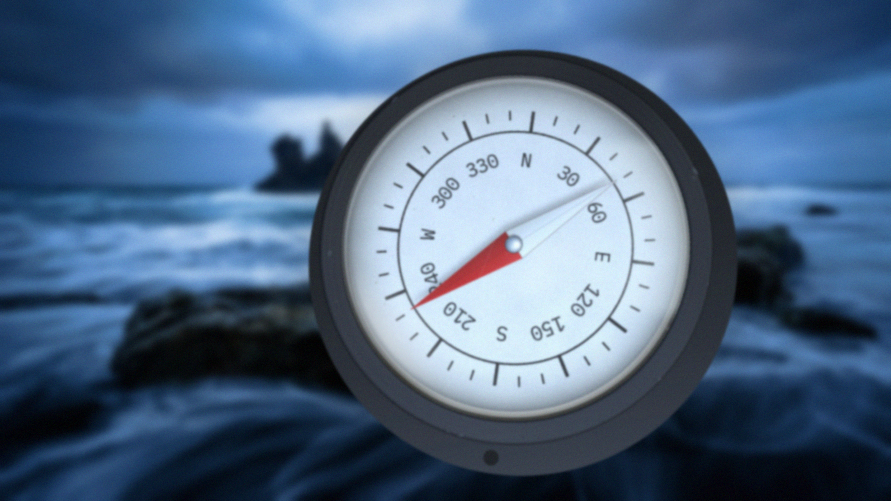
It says {"value": 230, "unit": "°"}
